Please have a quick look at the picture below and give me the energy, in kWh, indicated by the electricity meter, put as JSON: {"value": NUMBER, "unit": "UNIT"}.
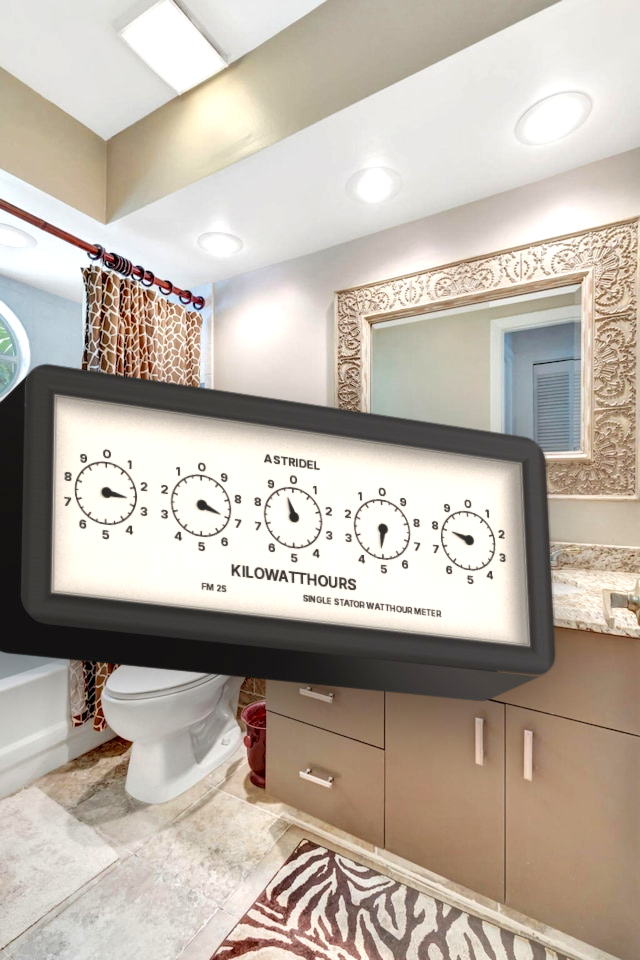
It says {"value": 26948, "unit": "kWh"}
